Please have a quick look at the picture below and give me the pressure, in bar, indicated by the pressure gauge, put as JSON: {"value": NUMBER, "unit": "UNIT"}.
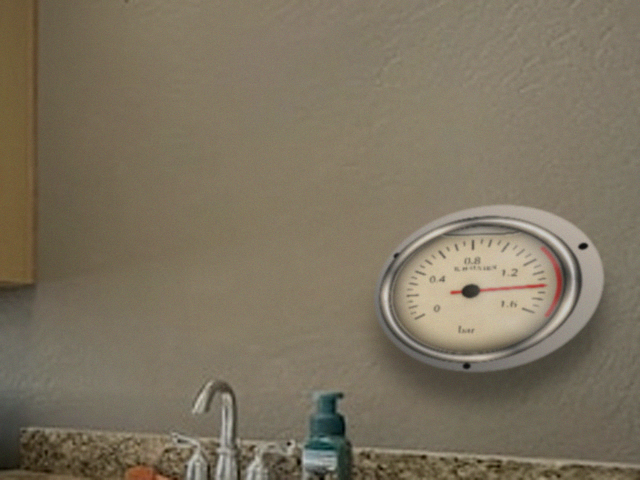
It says {"value": 1.4, "unit": "bar"}
